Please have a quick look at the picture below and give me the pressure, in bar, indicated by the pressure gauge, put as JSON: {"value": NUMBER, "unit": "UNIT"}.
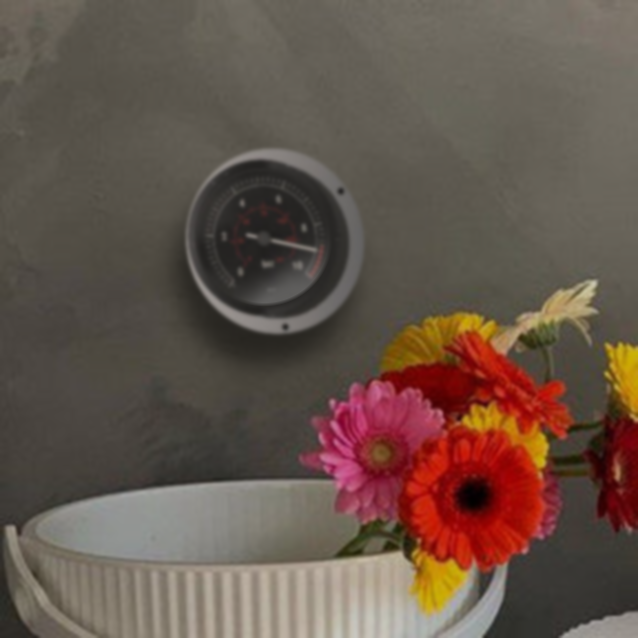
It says {"value": 9, "unit": "bar"}
